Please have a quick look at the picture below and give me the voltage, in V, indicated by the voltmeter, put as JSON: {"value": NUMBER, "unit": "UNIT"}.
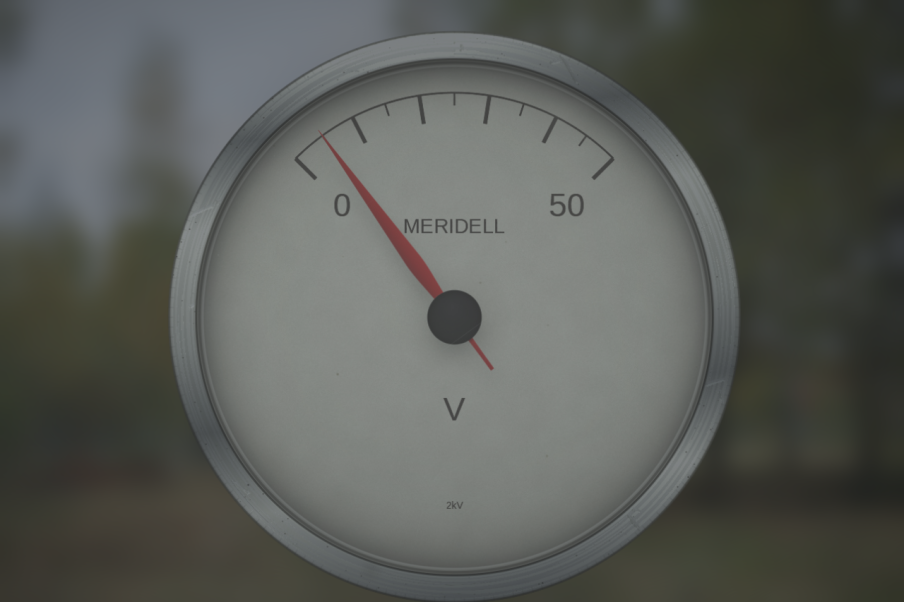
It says {"value": 5, "unit": "V"}
